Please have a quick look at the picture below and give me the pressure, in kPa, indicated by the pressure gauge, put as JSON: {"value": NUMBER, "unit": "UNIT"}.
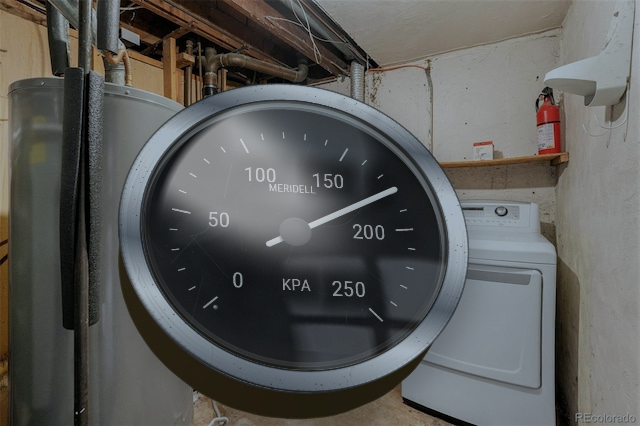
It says {"value": 180, "unit": "kPa"}
